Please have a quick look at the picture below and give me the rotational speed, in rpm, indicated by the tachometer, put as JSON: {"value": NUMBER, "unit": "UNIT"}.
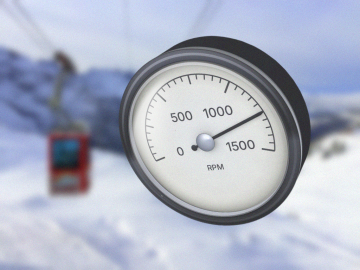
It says {"value": 1250, "unit": "rpm"}
